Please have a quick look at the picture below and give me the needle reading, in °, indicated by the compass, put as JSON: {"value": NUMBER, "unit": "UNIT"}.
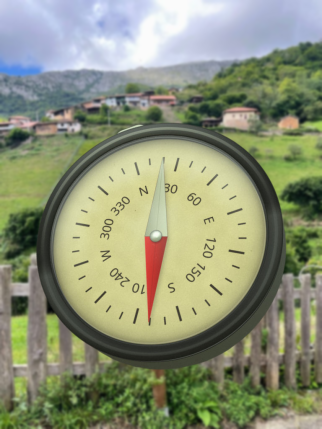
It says {"value": 200, "unit": "°"}
